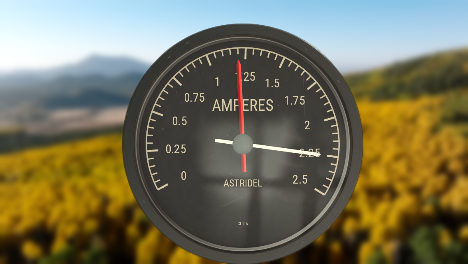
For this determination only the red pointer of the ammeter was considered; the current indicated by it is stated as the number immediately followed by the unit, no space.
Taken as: 1.2A
